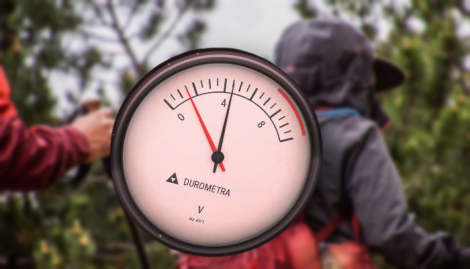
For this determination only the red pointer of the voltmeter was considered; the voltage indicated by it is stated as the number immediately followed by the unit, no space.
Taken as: 1.5V
